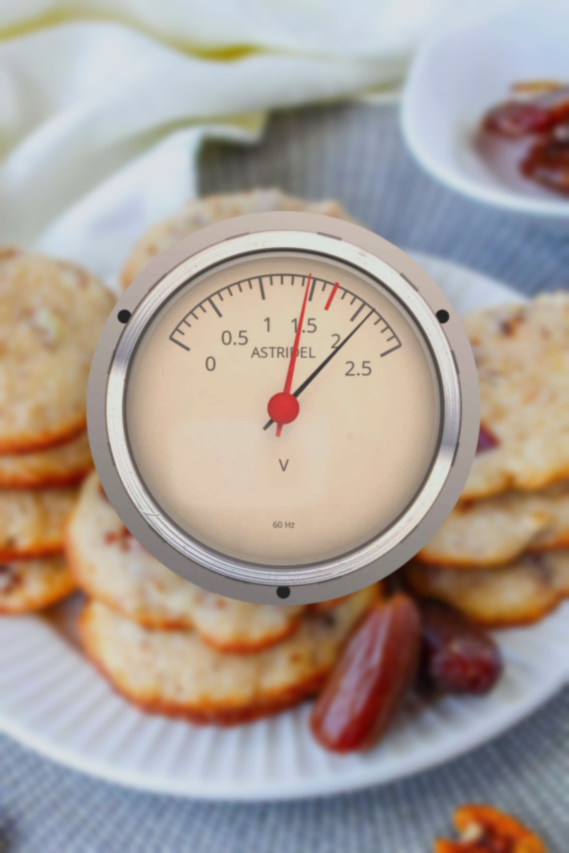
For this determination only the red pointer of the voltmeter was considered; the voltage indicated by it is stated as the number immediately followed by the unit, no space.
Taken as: 1.45V
